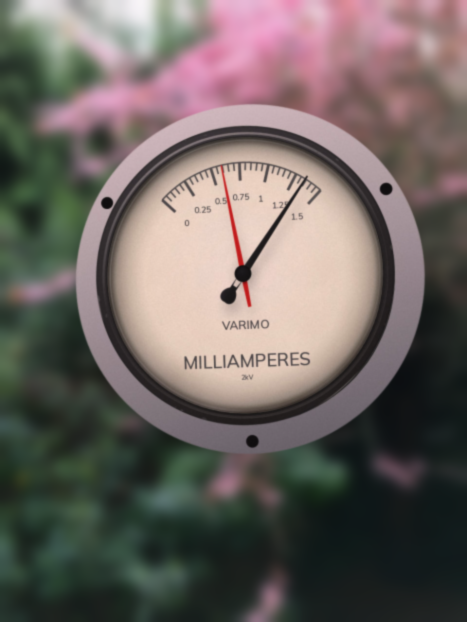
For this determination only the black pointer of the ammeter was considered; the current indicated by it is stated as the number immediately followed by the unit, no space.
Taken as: 1.35mA
